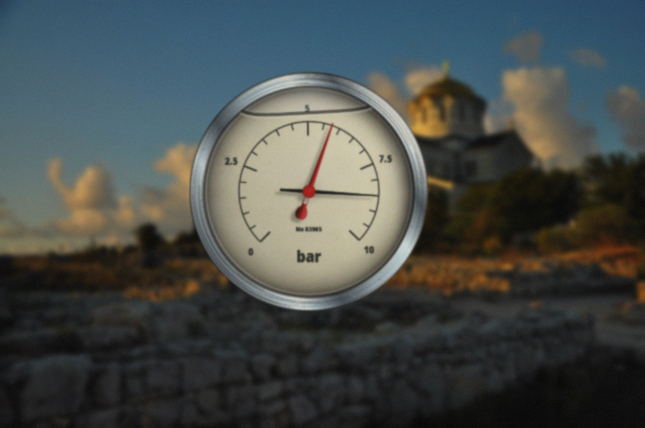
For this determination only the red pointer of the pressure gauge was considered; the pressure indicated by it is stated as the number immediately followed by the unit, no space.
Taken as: 5.75bar
